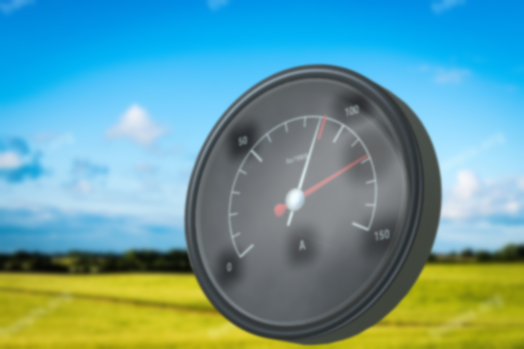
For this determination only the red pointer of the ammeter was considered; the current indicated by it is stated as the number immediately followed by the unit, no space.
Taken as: 120A
